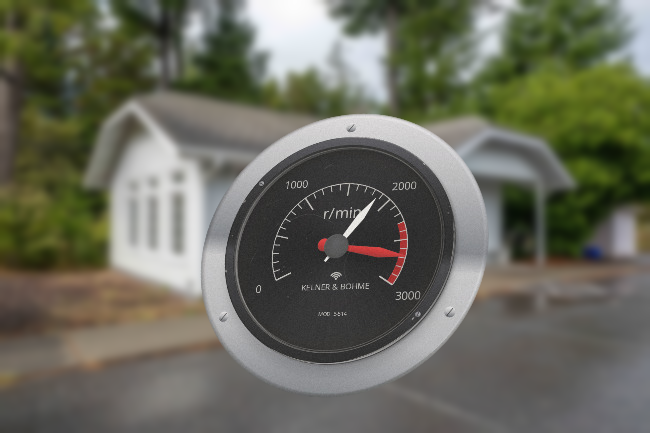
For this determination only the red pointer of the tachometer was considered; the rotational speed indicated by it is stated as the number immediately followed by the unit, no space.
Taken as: 2700rpm
